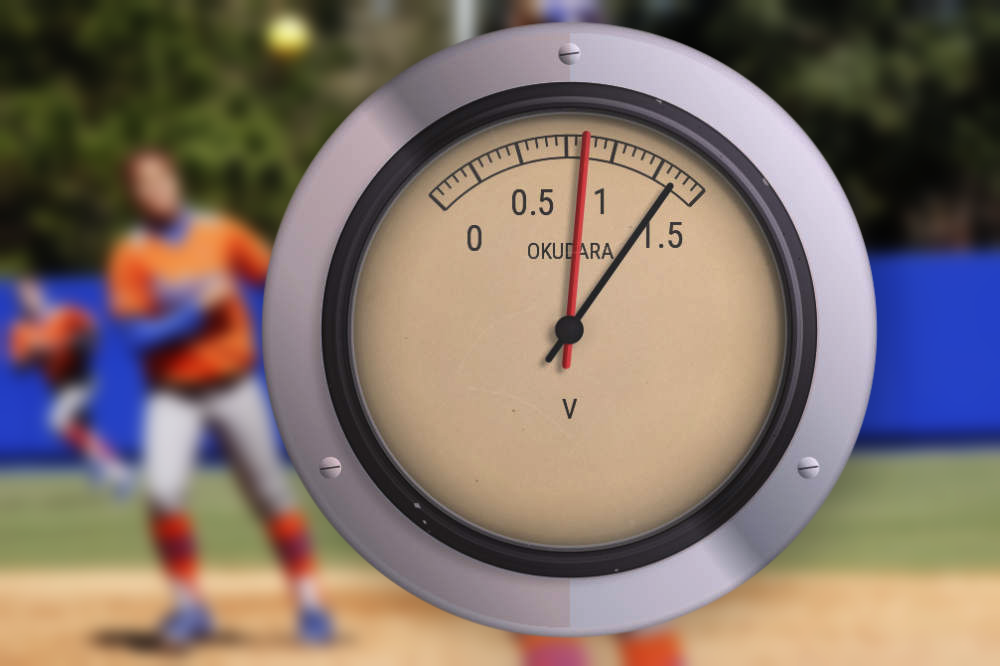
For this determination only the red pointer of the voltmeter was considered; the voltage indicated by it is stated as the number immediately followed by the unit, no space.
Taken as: 0.85V
